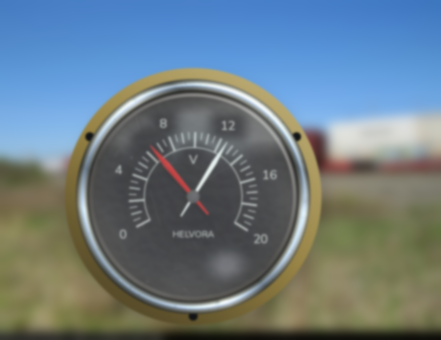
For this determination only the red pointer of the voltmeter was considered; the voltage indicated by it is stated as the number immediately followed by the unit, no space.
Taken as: 6.5V
